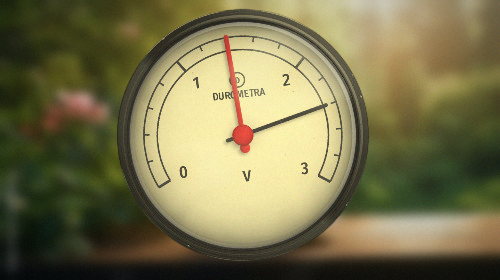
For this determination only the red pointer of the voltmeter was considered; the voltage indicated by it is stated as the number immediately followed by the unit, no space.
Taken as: 1.4V
